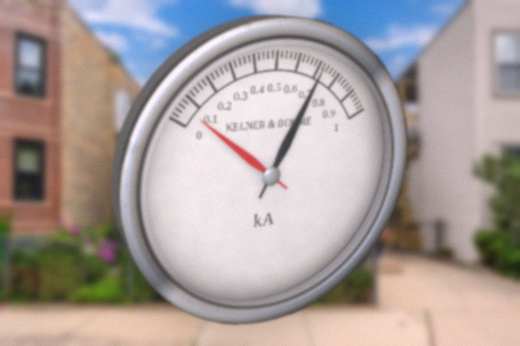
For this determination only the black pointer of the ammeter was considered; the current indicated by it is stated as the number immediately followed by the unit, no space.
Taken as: 0.7kA
